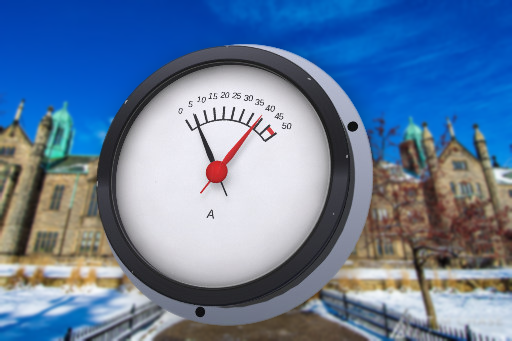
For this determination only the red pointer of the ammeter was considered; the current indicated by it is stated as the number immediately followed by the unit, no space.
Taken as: 40A
